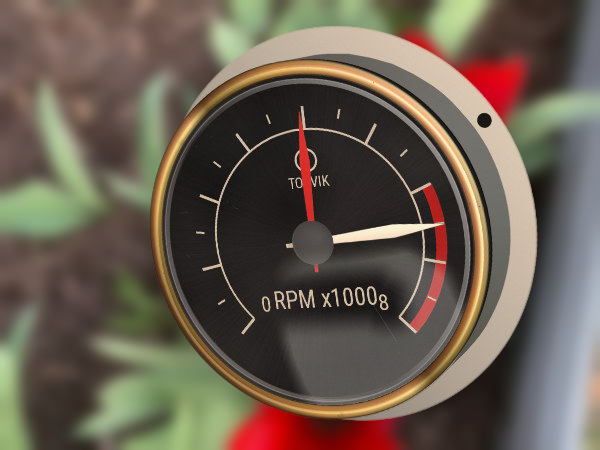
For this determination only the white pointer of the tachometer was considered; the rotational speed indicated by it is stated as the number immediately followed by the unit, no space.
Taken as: 6500rpm
